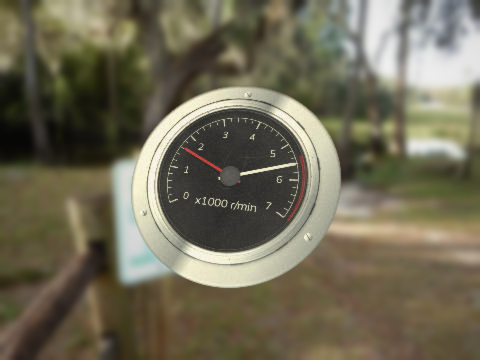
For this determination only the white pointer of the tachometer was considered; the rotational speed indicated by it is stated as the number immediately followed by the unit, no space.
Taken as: 5600rpm
